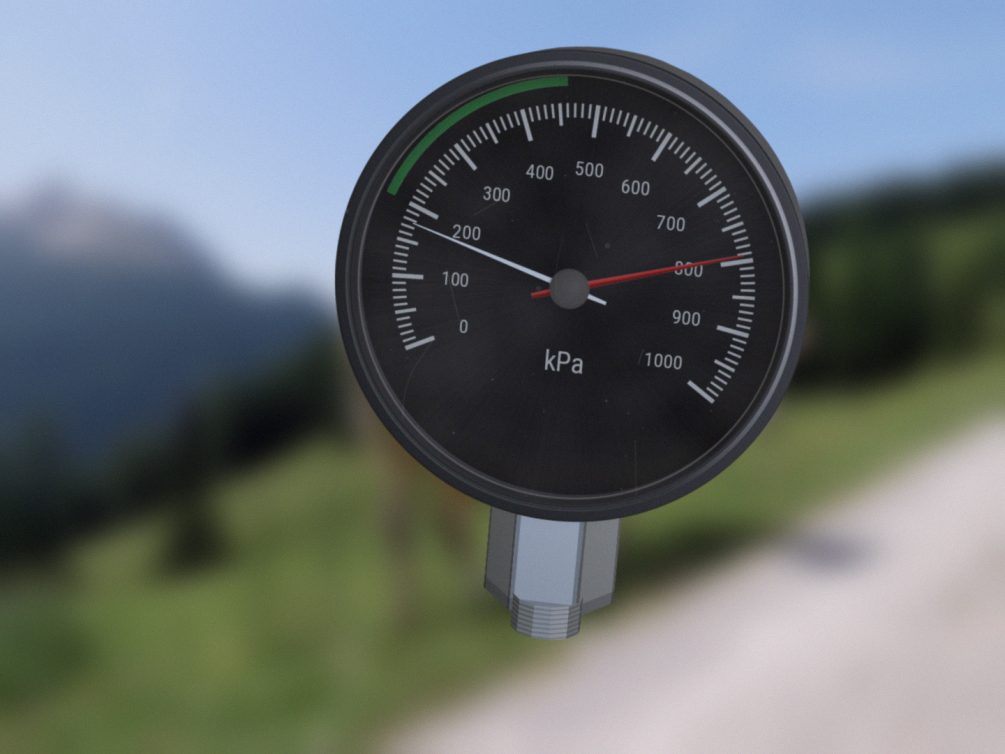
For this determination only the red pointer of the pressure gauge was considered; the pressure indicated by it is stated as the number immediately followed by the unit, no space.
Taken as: 790kPa
